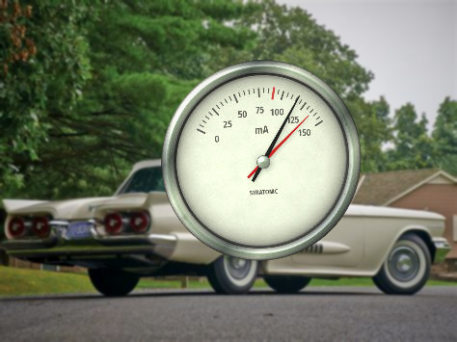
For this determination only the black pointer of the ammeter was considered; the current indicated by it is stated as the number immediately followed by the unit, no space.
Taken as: 115mA
